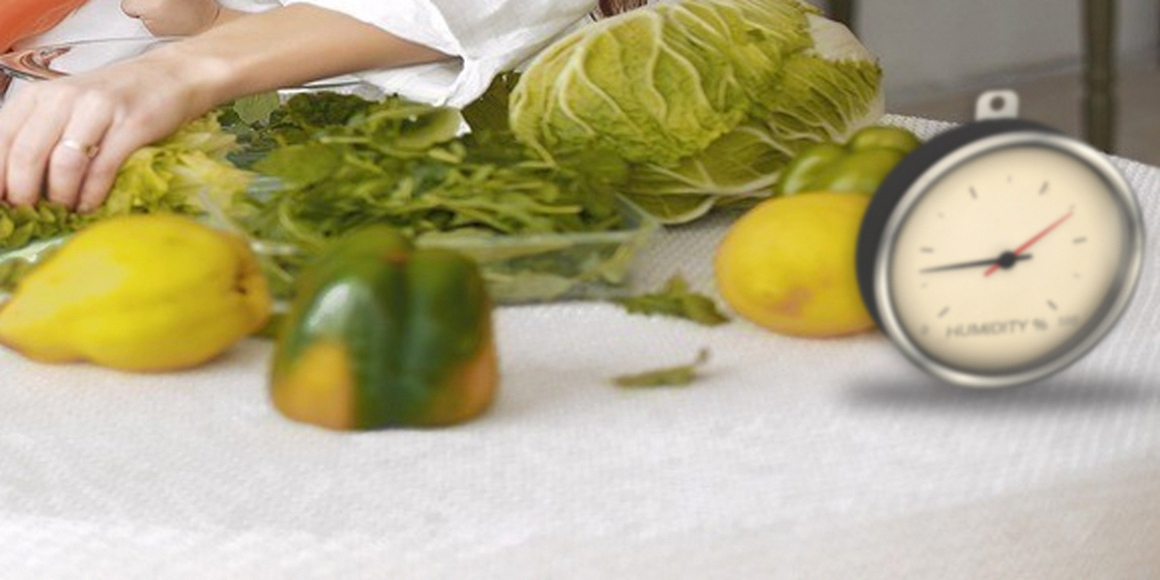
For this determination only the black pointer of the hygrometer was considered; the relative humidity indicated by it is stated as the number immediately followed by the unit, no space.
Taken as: 15%
